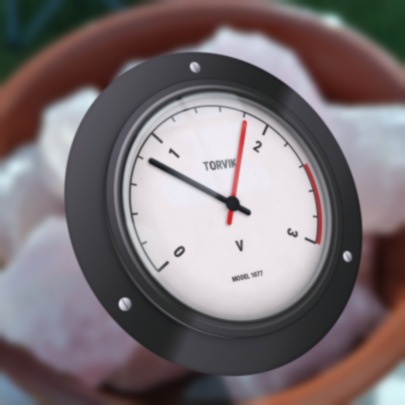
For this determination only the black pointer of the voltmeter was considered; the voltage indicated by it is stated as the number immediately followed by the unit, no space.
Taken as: 0.8V
